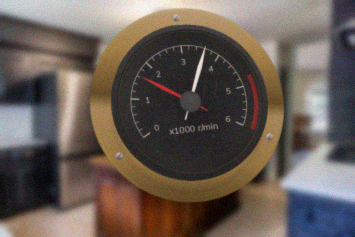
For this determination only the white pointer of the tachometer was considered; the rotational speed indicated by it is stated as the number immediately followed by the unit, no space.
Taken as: 3600rpm
